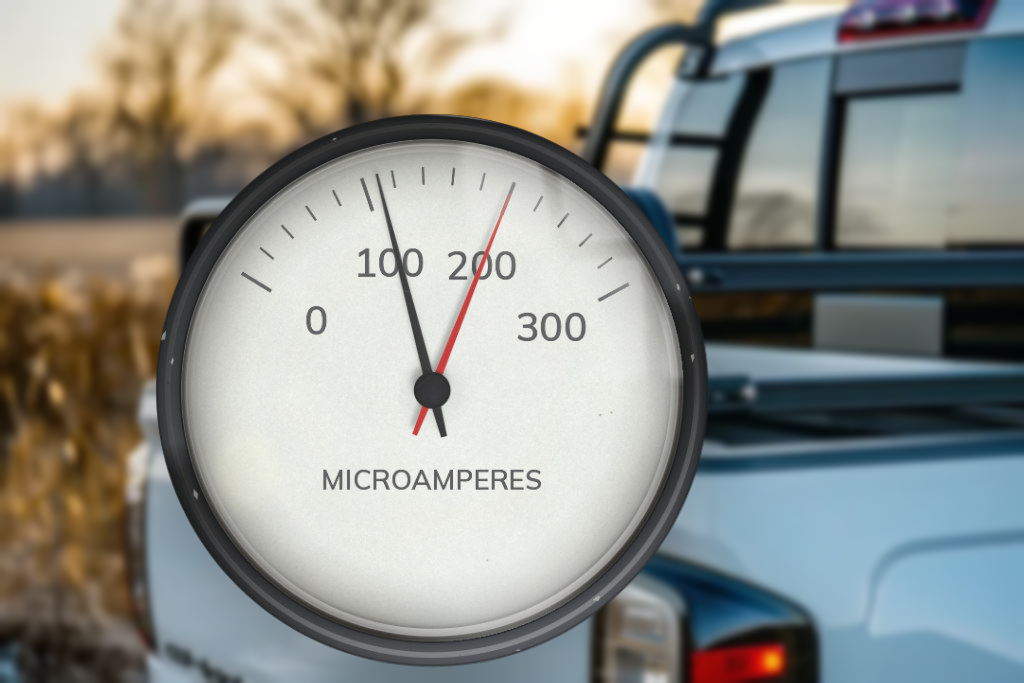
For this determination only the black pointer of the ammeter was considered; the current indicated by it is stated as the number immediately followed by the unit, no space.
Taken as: 110µA
